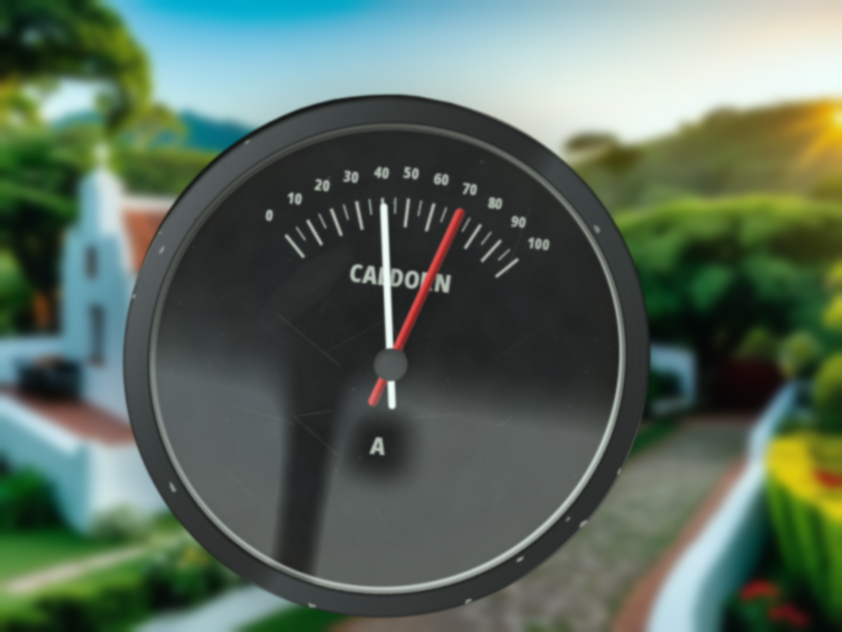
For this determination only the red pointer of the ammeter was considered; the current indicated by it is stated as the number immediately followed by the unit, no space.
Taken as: 70A
